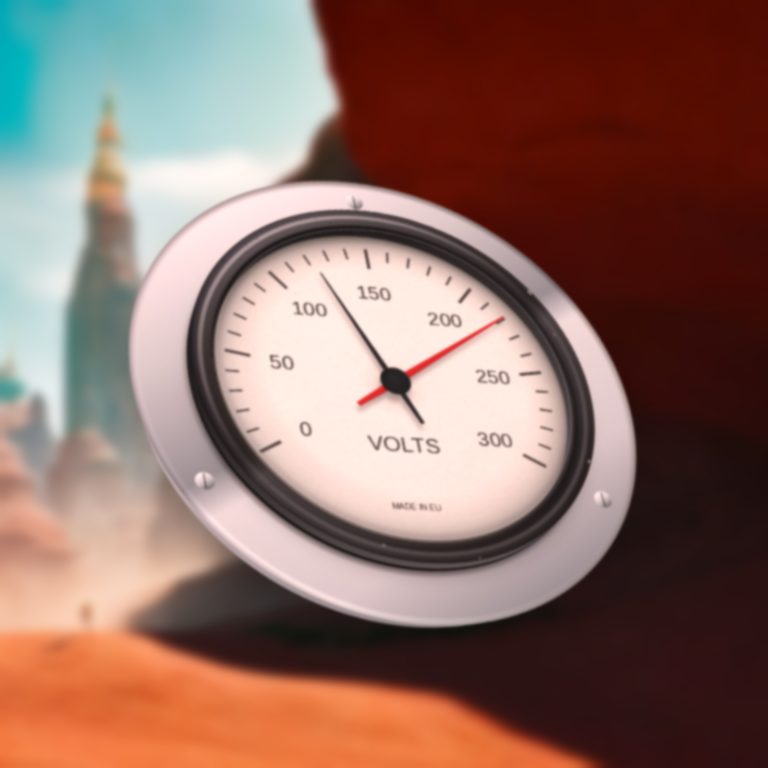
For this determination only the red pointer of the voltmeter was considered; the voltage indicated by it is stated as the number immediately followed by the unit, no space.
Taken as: 220V
